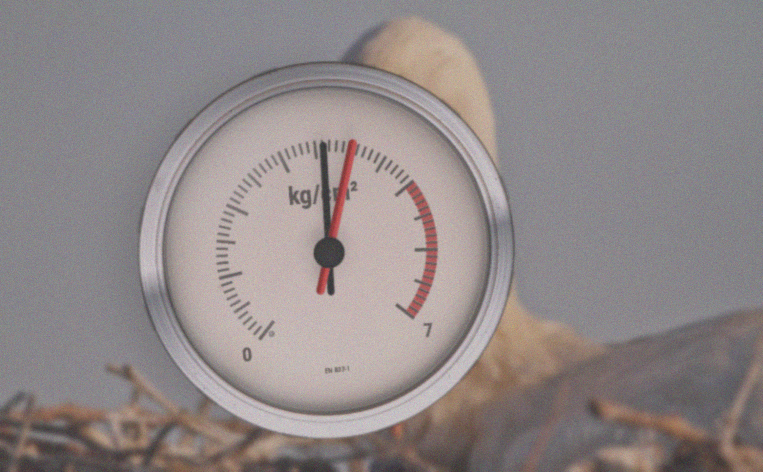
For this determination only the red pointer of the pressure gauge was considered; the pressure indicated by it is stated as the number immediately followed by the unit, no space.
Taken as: 4kg/cm²
